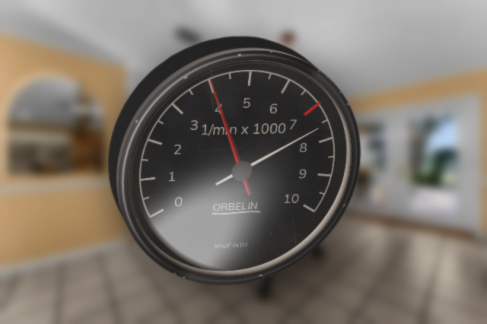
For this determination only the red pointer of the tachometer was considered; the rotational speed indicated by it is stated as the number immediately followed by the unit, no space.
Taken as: 4000rpm
